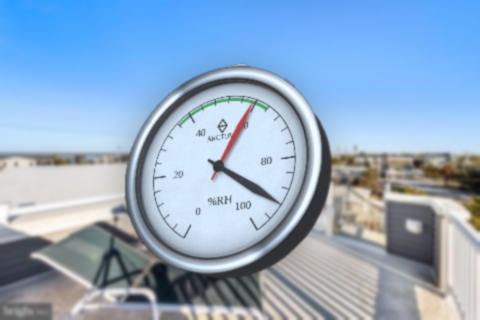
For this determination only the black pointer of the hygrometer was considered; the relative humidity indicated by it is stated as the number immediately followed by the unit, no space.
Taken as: 92%
